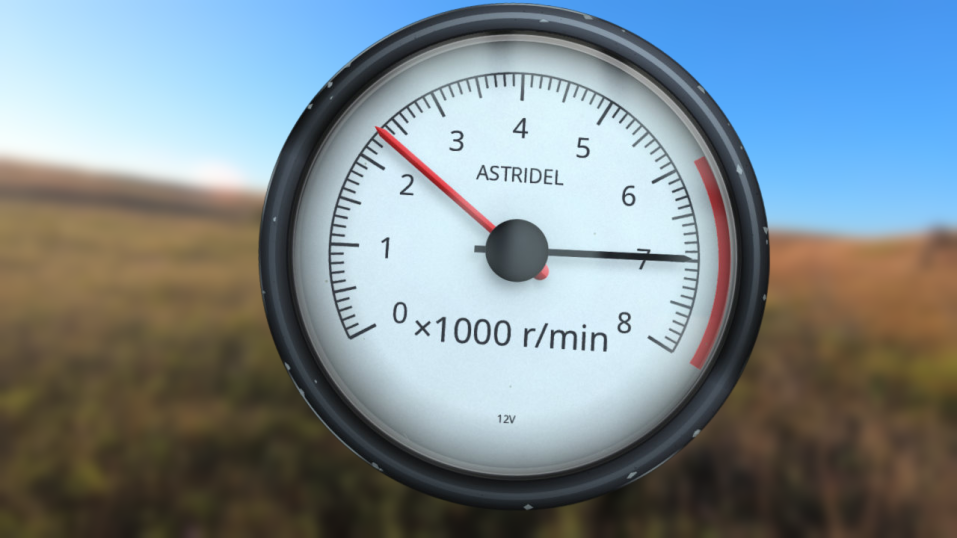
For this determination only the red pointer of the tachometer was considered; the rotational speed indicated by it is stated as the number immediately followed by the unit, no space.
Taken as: 2300rpm
